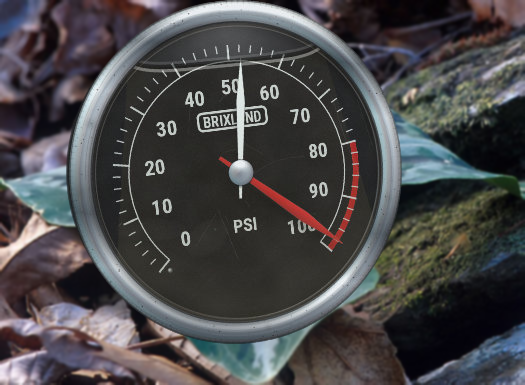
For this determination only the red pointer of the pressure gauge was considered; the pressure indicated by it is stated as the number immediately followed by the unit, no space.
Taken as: 98psi
